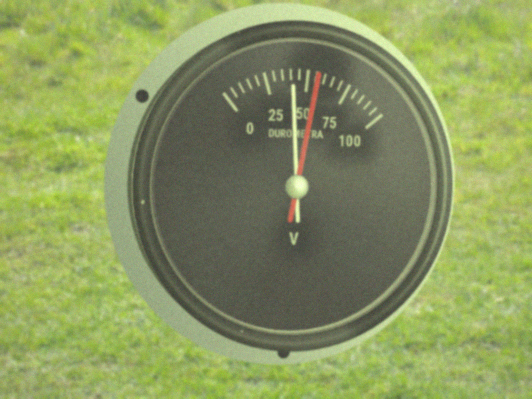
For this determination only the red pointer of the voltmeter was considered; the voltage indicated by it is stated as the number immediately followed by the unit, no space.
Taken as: 55V
